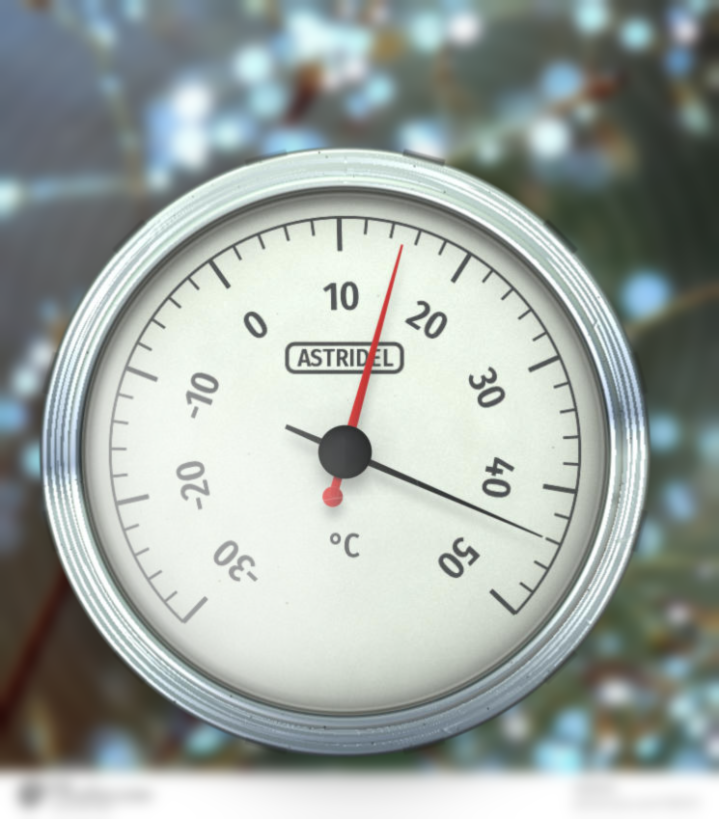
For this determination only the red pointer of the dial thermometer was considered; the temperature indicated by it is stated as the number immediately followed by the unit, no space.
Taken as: 15°C
